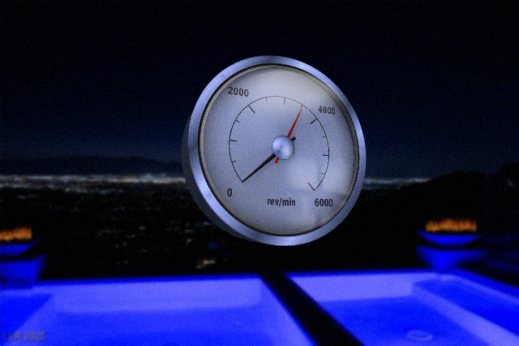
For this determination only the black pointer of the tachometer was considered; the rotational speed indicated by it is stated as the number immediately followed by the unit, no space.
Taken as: 0rpm
